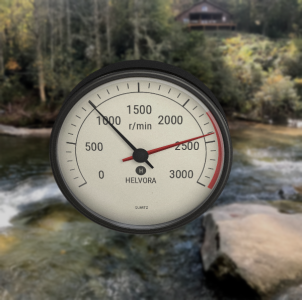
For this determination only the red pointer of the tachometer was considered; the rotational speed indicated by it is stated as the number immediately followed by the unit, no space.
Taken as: 2400rpm
